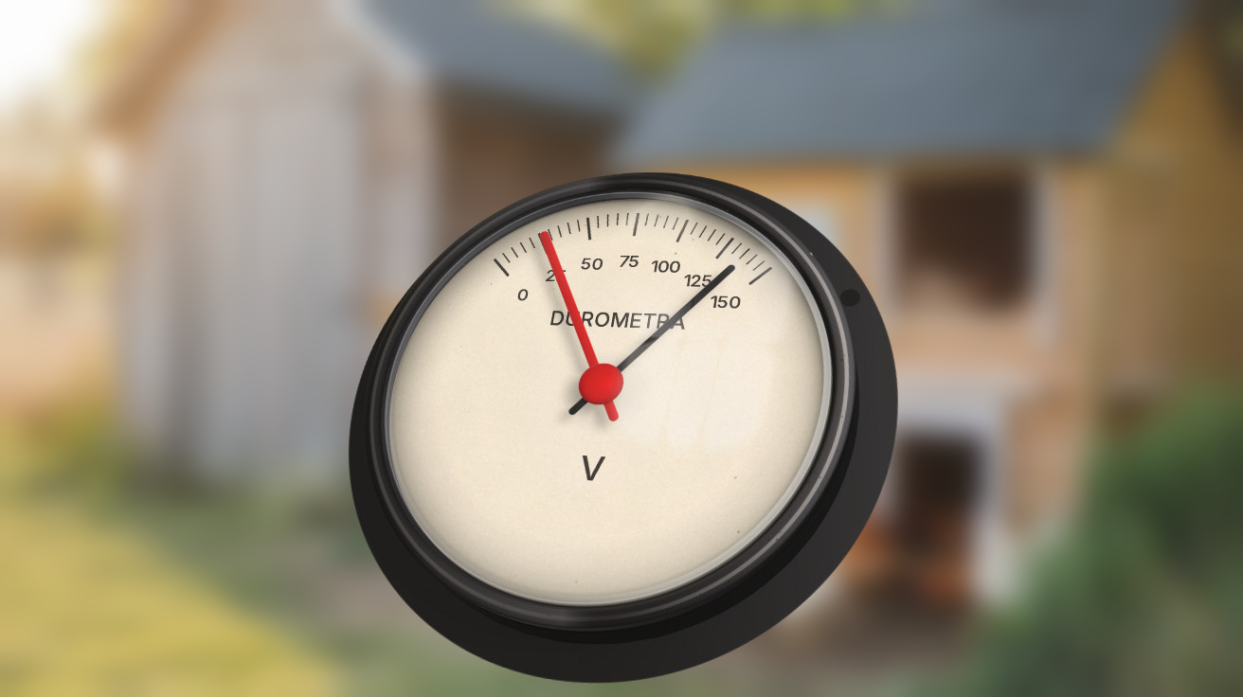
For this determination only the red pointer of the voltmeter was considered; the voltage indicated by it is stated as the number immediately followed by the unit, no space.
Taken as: 27.5V
